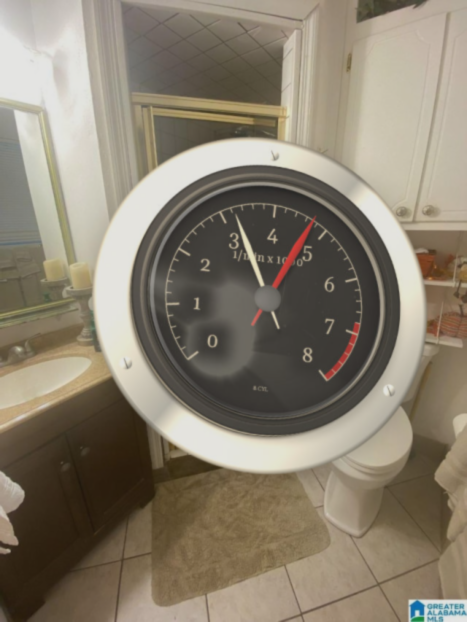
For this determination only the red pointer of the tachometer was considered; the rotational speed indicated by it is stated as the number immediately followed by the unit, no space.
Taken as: 4700rpm
